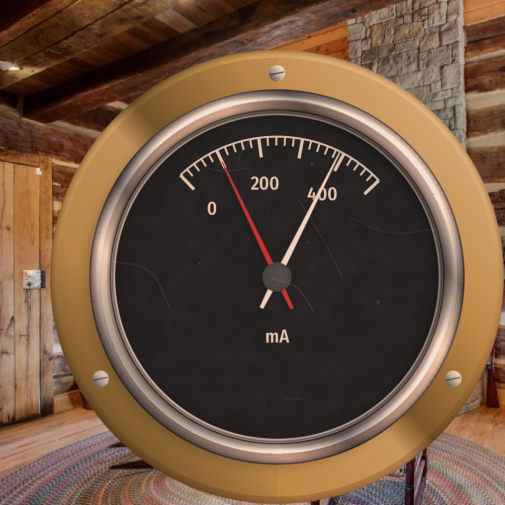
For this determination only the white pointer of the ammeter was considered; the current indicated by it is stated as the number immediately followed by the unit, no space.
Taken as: 390mA
